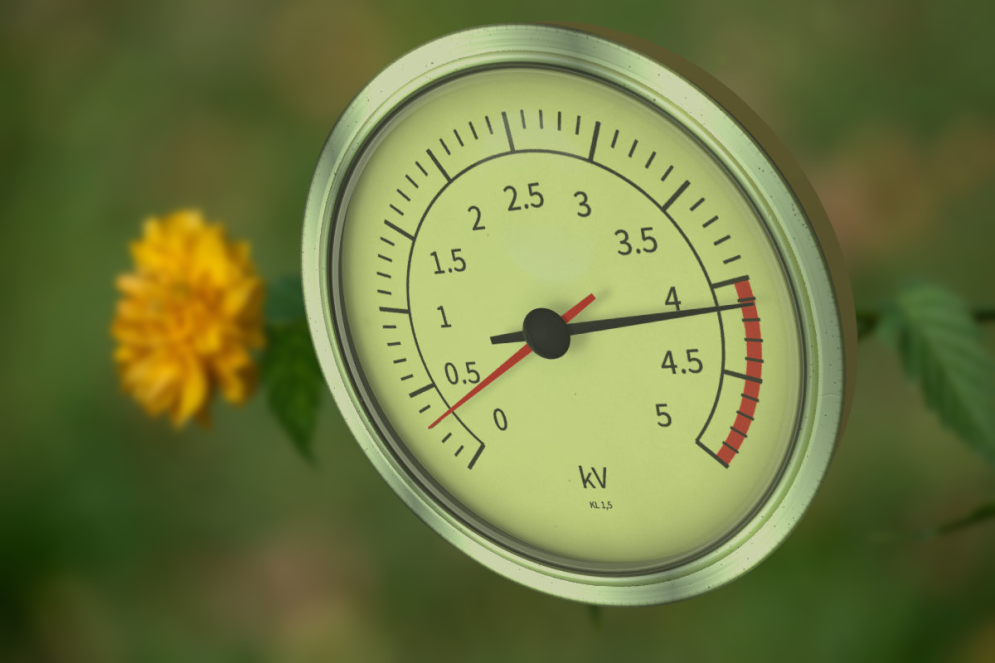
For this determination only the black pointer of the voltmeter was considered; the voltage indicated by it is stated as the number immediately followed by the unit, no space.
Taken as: 4.1kV
